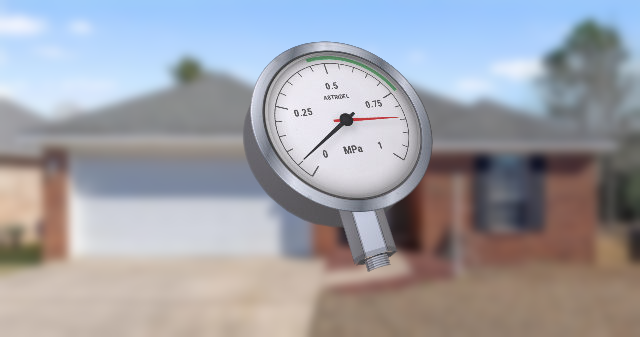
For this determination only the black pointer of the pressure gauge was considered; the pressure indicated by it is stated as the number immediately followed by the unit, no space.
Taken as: 0.05MPa
